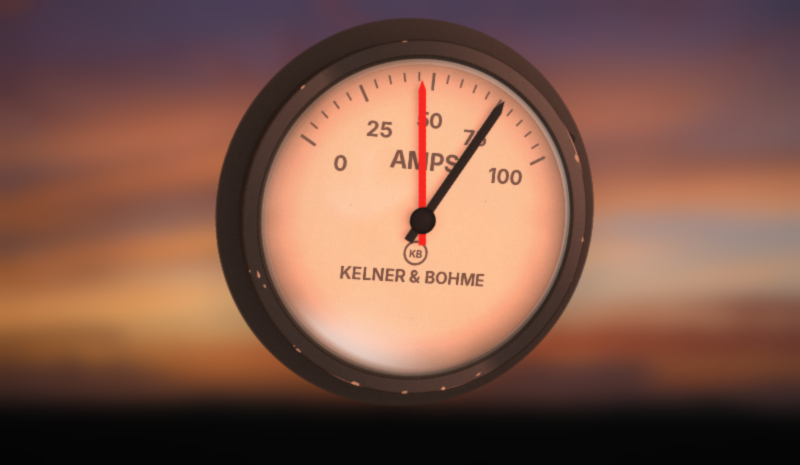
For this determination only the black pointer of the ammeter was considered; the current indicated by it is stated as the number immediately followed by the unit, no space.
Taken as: 75A
